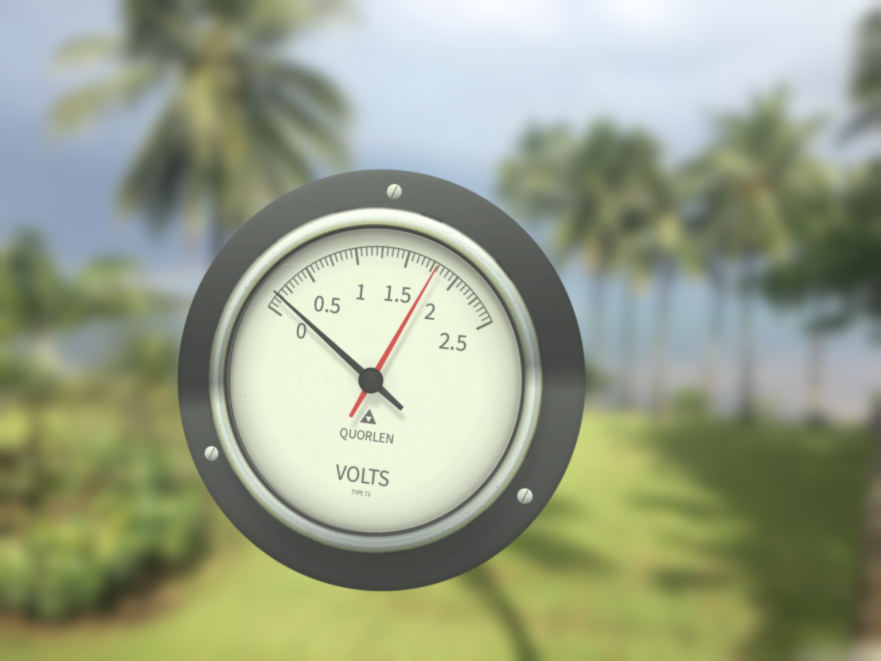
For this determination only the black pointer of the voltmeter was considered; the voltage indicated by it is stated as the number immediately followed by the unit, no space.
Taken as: 0.15V
